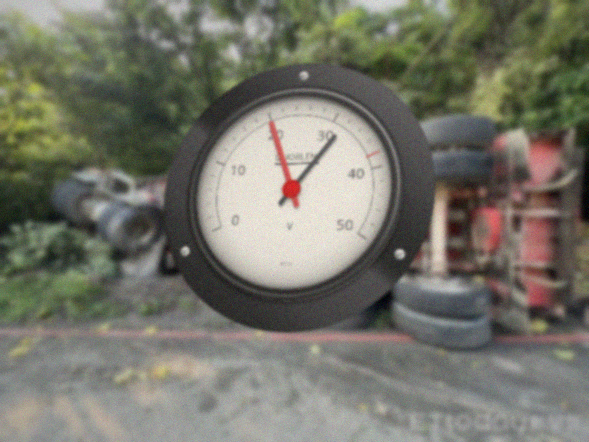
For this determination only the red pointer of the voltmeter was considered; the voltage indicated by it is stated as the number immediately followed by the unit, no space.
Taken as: 20V
